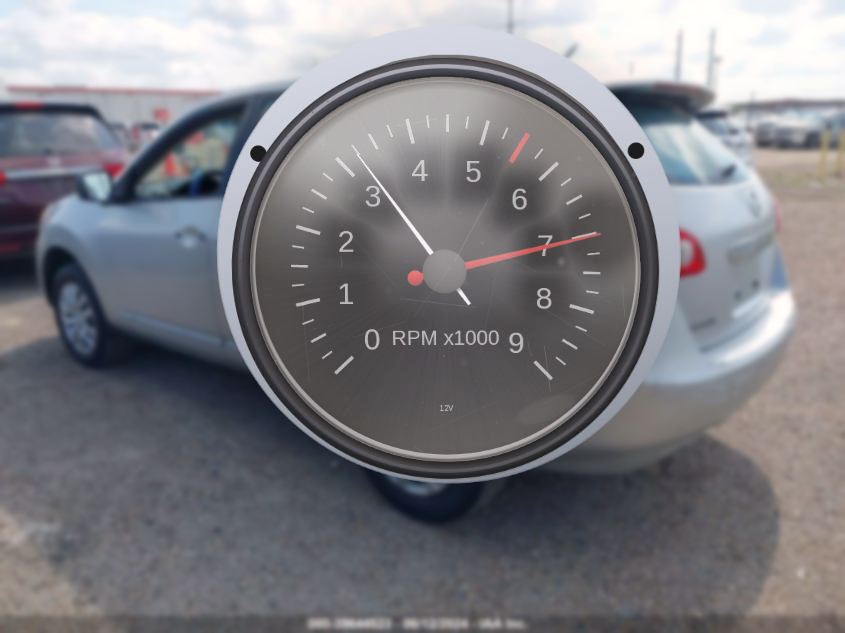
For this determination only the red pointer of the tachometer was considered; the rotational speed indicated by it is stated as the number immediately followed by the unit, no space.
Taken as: 7000rpm
